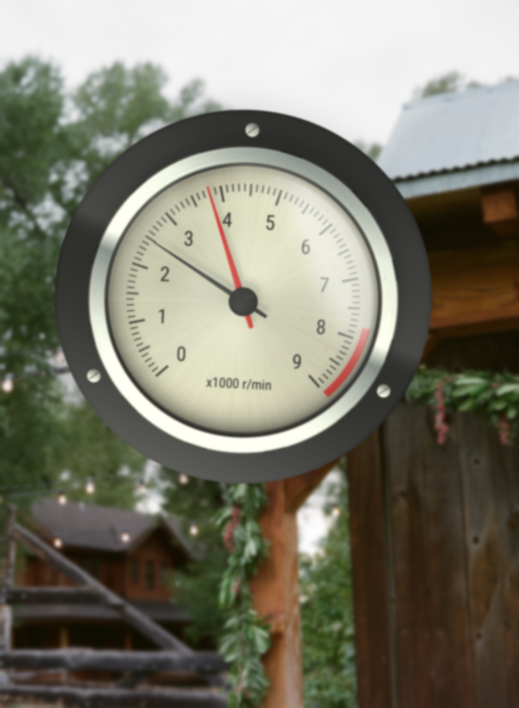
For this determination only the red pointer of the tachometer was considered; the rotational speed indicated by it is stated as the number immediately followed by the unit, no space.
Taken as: 3800rpm
